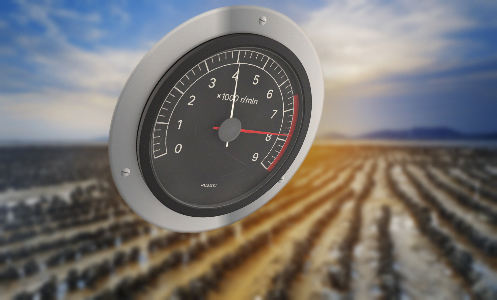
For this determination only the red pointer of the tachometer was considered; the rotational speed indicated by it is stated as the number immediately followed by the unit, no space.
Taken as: 7800rpm
